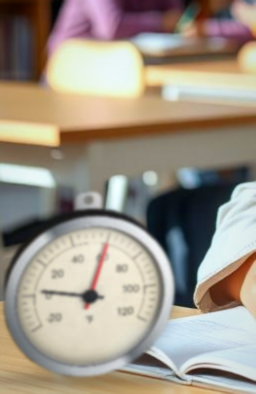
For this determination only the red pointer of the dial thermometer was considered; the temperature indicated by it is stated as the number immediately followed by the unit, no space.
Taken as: 60°F
